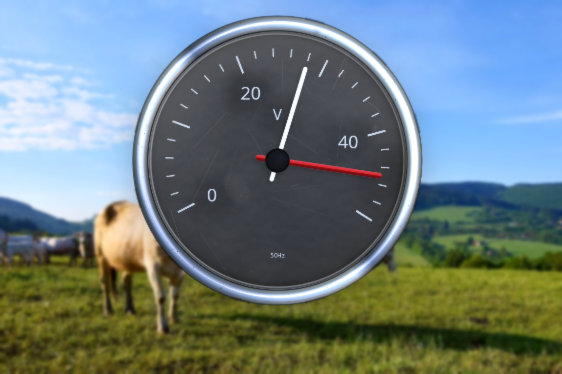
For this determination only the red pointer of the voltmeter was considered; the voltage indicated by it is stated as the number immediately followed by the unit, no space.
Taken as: 45V
